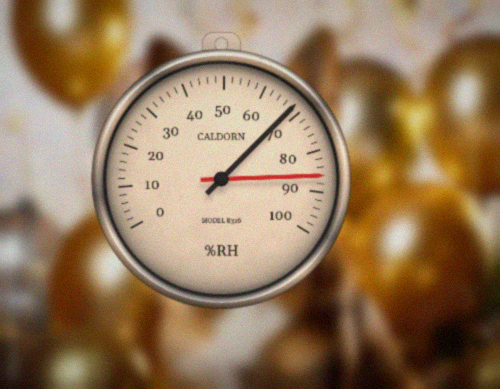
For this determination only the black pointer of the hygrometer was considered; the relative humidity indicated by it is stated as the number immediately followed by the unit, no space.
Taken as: 68%
